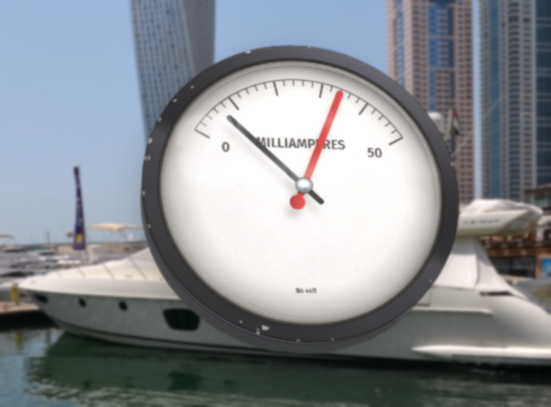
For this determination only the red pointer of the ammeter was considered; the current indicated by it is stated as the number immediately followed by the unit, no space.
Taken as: 34mA
